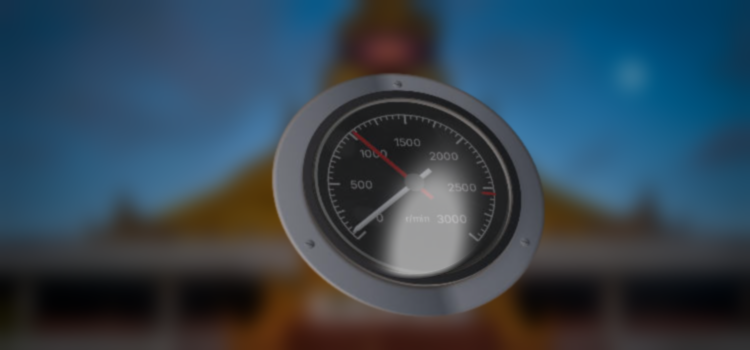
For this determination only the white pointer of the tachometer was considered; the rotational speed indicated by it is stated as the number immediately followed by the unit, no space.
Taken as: 50rpm
